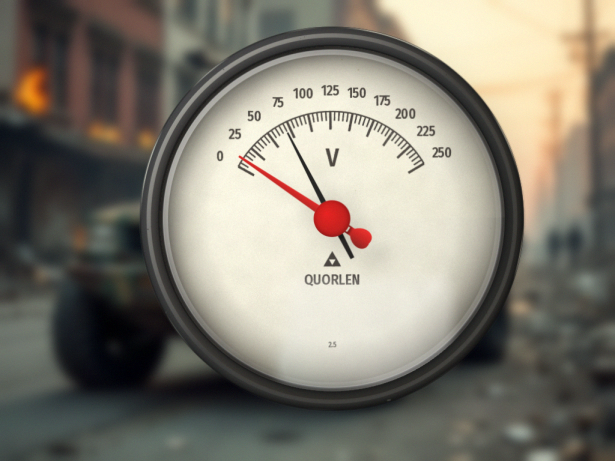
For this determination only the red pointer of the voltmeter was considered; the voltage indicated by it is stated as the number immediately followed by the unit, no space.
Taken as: 10V
